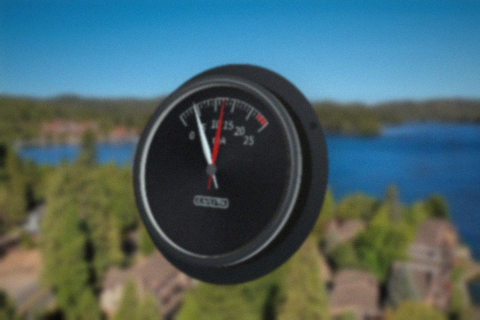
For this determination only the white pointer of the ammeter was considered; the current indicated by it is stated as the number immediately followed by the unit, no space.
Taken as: 5mA
